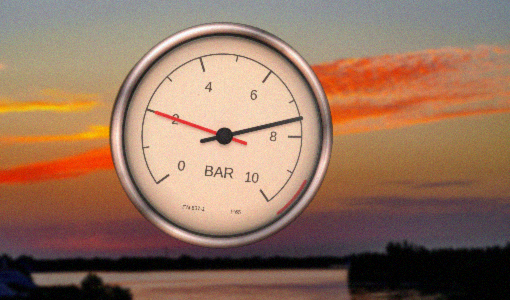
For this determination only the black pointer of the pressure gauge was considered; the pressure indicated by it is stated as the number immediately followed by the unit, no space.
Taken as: 7.5bar
